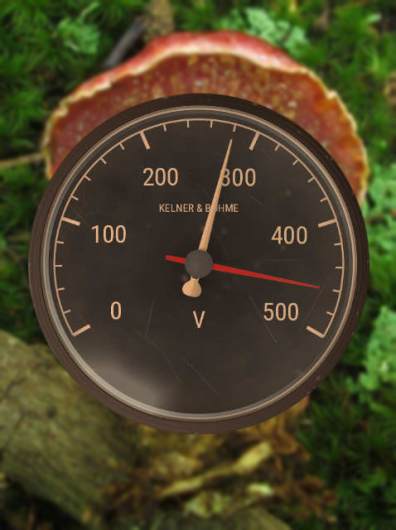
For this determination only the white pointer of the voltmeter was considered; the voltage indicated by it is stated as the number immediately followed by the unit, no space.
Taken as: 280V
